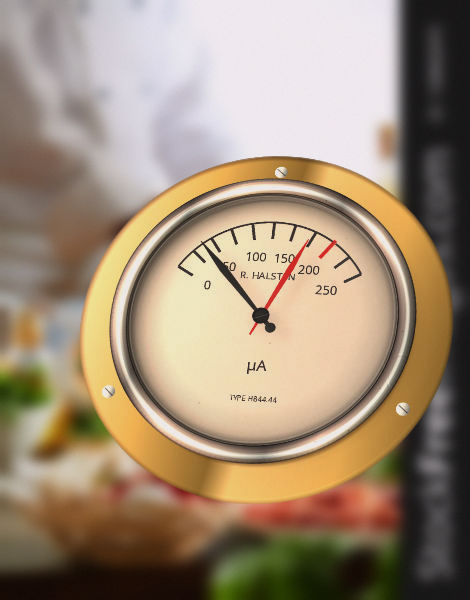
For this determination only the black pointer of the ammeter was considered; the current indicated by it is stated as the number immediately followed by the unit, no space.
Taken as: 37.5µA
